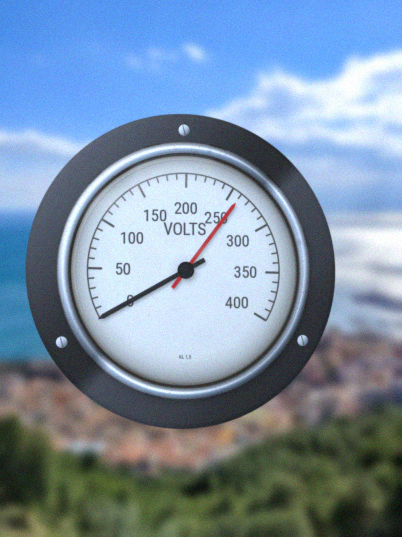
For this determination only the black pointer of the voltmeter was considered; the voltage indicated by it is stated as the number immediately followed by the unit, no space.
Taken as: 0V
